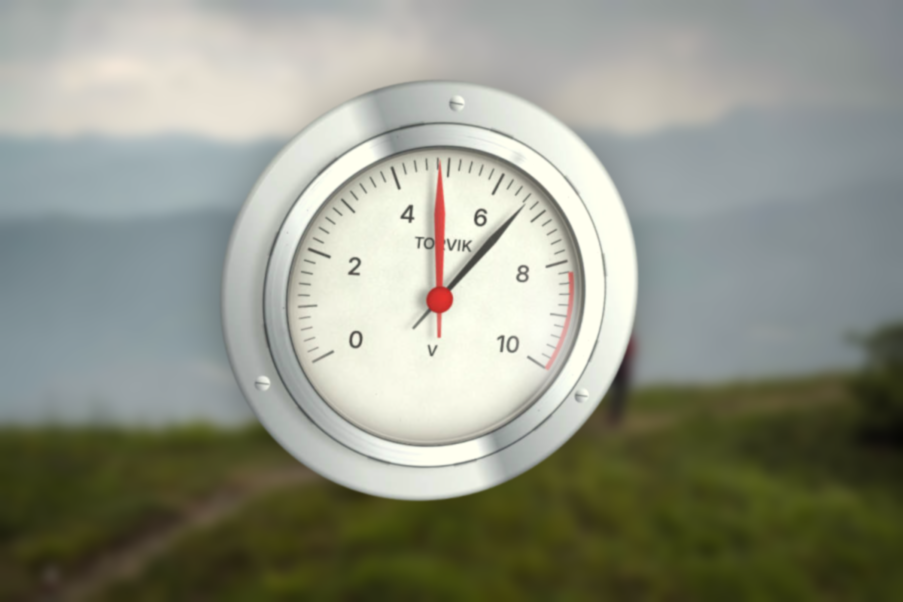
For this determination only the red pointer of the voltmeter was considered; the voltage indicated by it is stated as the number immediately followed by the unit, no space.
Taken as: 4.8V
